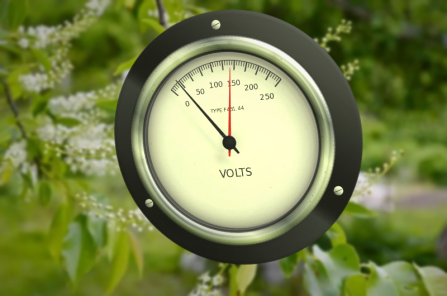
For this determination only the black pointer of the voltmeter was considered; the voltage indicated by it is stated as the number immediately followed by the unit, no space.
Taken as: 25V
